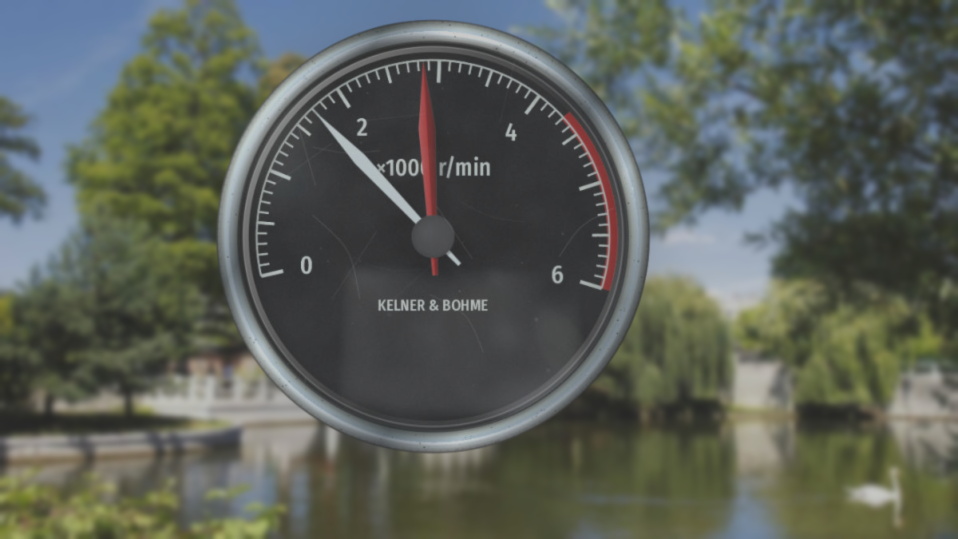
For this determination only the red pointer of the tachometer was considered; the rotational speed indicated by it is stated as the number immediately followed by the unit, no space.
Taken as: 2850rpm
